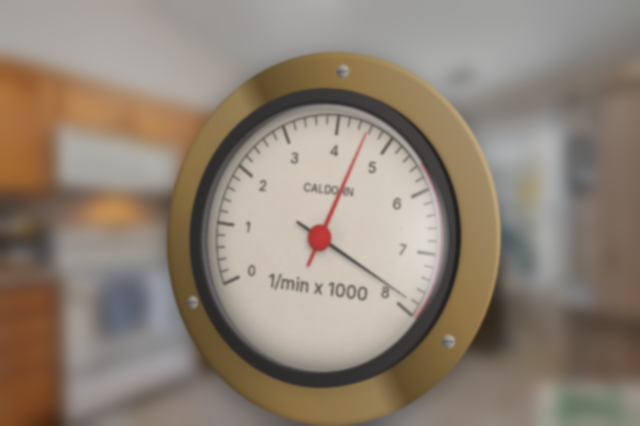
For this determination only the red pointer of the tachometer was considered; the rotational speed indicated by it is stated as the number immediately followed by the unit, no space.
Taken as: 4600rpm
